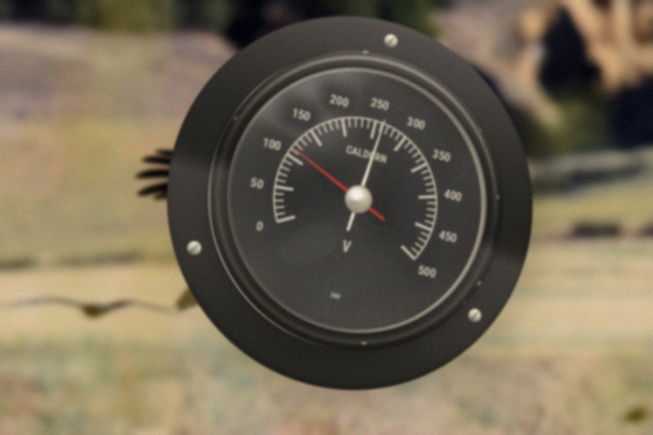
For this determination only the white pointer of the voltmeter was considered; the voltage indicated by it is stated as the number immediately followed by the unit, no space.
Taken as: 260V
